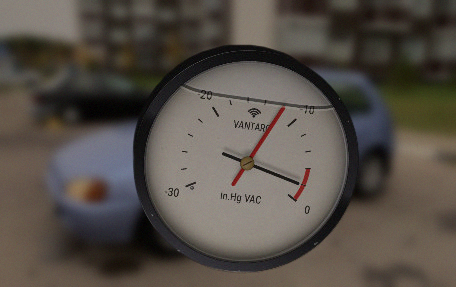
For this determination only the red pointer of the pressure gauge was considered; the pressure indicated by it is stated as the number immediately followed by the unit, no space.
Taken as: -12inHg
